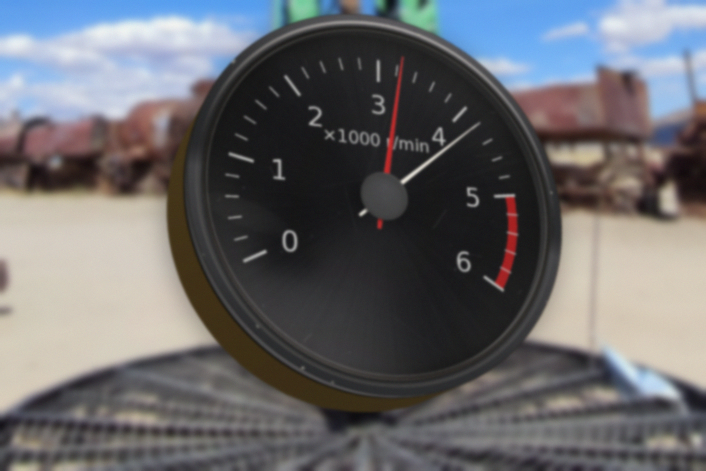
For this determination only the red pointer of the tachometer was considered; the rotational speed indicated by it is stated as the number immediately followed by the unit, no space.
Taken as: 3200rpm
